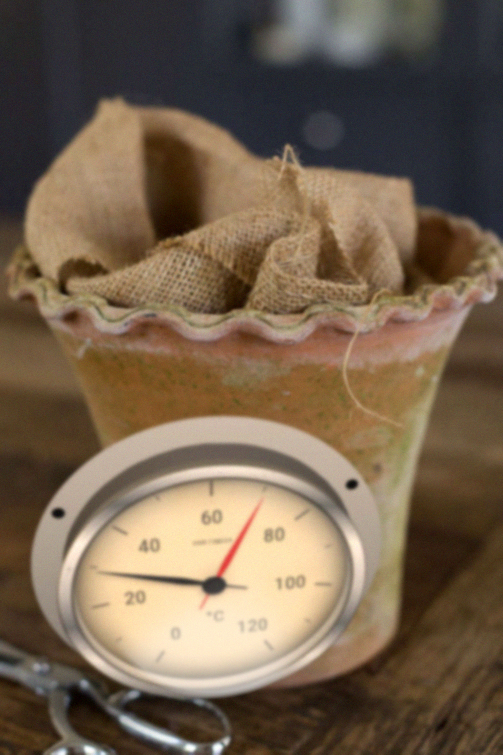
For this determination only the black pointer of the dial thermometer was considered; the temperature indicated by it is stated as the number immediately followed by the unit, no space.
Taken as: 30°C
